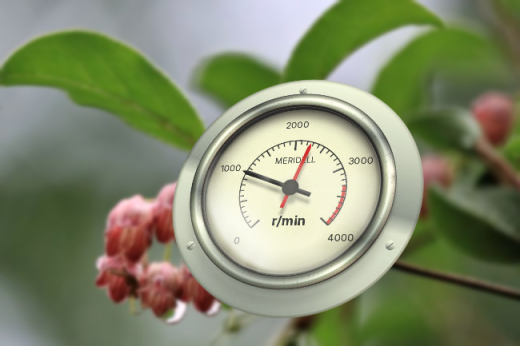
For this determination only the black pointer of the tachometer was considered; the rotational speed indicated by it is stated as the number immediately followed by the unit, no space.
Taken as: 1000rpm
